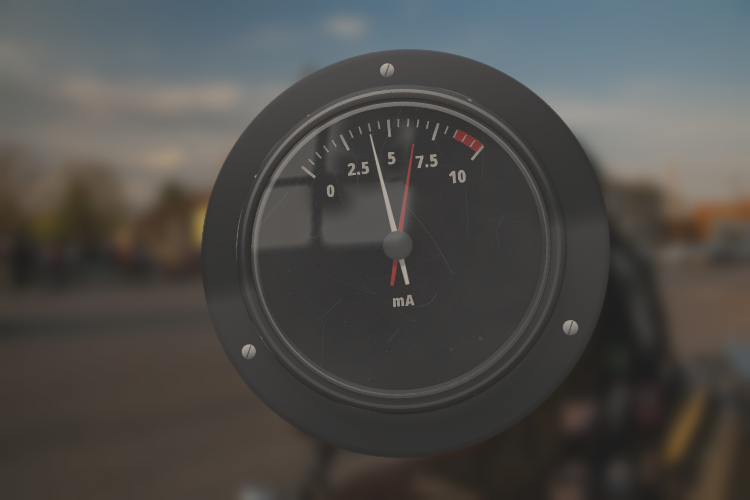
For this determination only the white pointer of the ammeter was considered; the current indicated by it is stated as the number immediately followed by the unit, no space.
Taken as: 4mA
